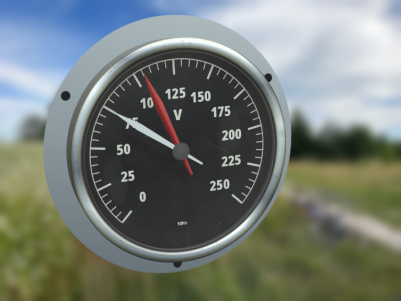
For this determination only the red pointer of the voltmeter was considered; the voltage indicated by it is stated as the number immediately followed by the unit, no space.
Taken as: 105V
